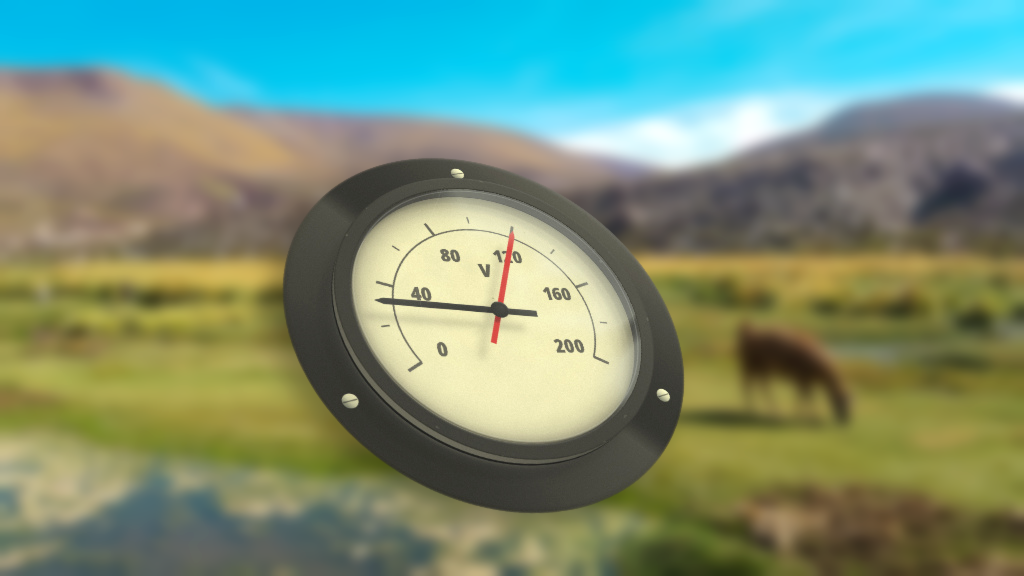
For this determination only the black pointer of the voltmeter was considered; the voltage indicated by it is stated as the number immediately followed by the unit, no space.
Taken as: 30V
